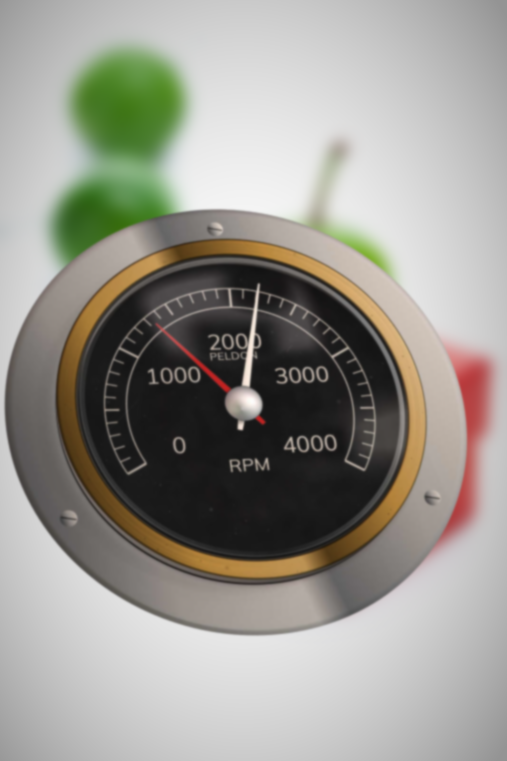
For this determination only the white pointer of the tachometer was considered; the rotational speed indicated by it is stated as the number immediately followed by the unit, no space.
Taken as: 2200rpm
